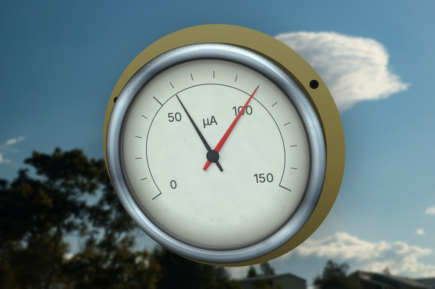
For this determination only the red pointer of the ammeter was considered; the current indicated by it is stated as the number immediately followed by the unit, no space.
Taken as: 100µA
